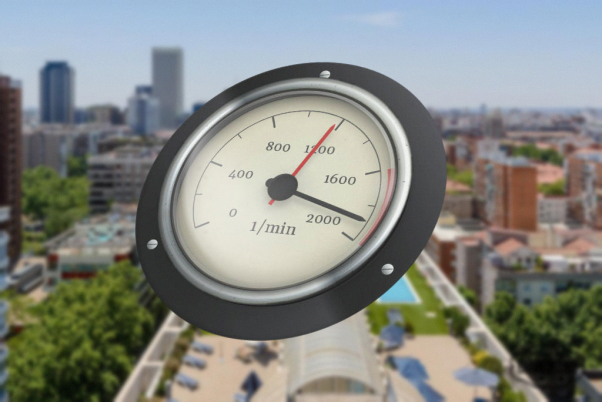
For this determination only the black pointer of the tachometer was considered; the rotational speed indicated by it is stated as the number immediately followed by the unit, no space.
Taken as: 1900rpm
